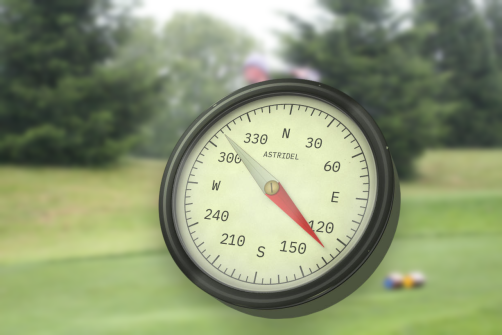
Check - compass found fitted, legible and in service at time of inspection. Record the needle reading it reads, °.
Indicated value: 130 °
